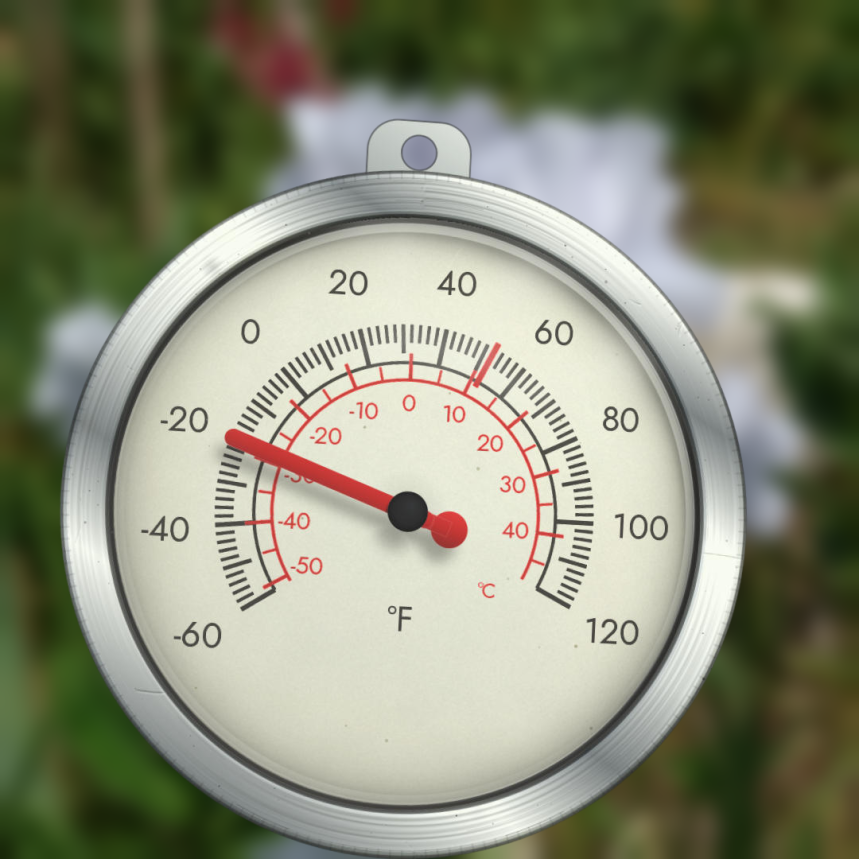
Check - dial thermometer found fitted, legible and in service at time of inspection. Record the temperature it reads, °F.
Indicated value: -20 °F
